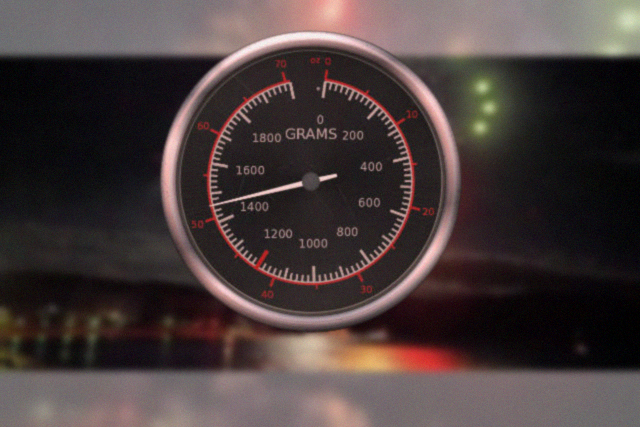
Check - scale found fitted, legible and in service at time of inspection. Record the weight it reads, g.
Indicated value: 1460 g
